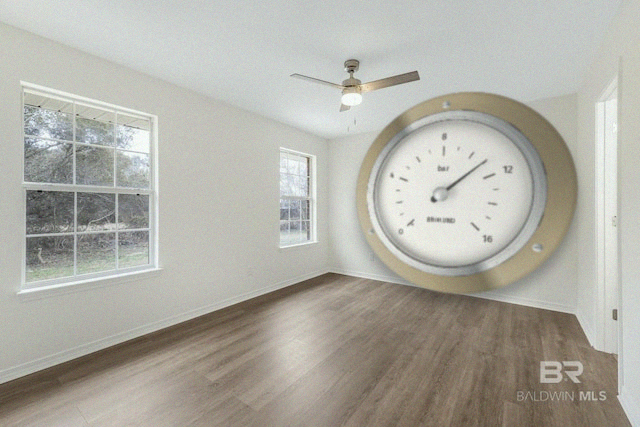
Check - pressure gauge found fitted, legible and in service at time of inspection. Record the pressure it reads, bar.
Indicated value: 11 bar
